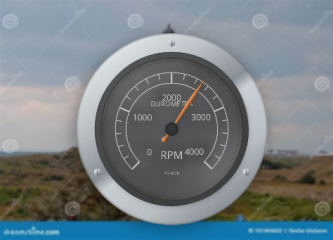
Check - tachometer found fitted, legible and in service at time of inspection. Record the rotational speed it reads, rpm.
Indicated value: 2500 rpm
